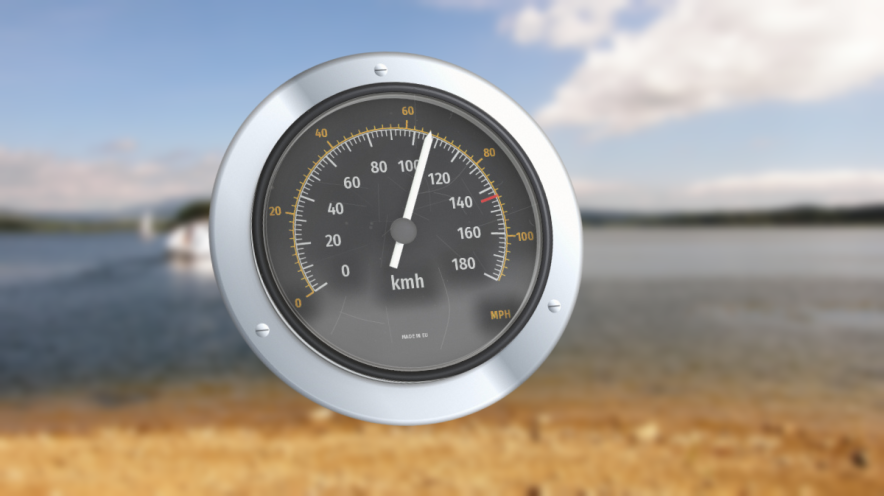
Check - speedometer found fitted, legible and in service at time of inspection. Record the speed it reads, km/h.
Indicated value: 106 km/h
